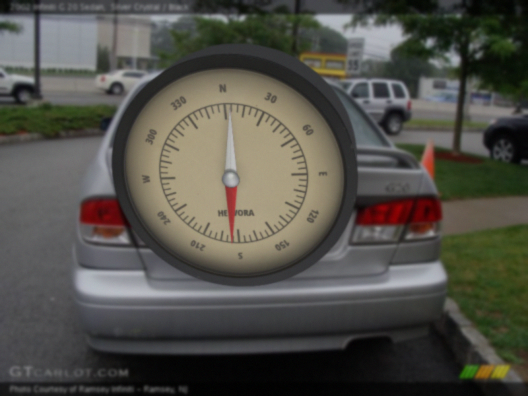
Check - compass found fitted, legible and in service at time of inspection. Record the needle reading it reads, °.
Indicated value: 185 °
